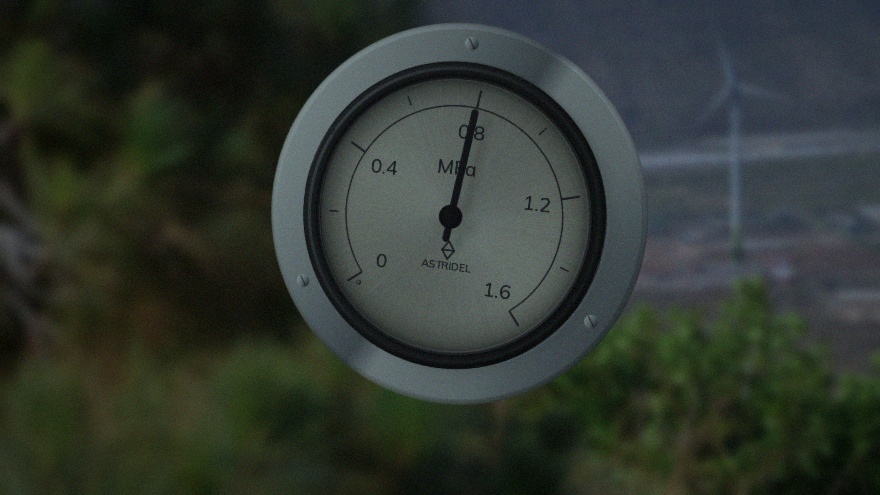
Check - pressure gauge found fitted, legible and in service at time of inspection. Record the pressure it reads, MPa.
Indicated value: 0.8 MPa
